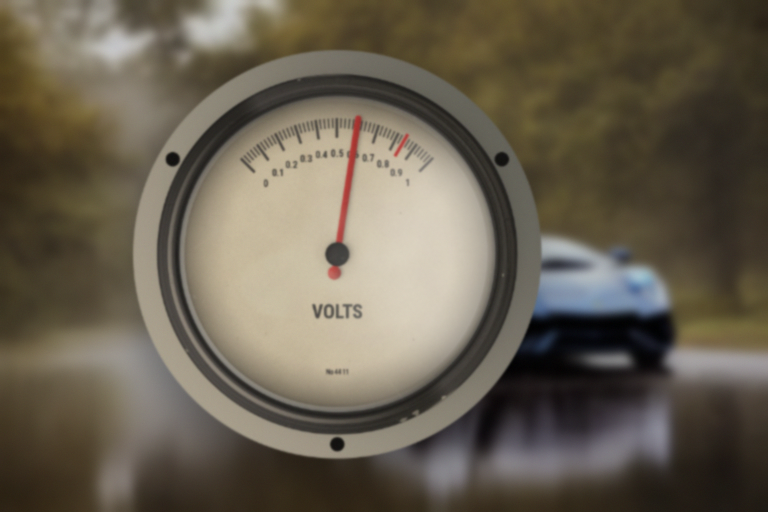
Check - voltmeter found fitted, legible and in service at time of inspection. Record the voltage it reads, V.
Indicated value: 0.6 V
